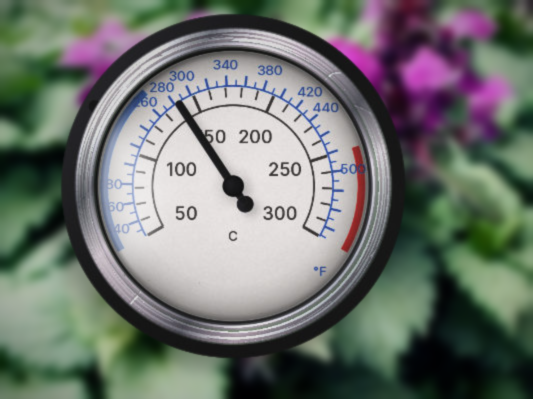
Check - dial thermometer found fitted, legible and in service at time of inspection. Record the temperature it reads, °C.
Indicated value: 140 °C
